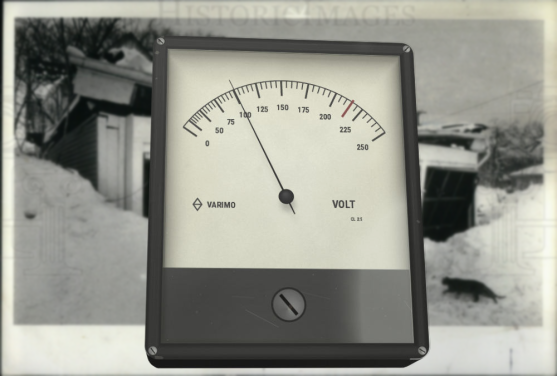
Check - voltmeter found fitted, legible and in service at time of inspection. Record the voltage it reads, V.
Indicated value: 100 V
